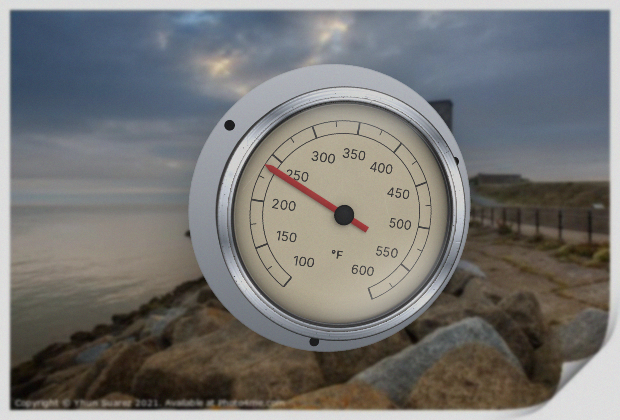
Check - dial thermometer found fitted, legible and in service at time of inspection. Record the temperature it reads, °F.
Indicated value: 237.5 °F
